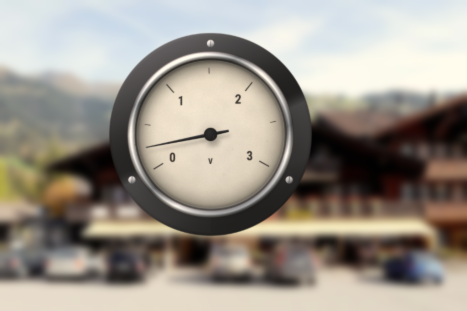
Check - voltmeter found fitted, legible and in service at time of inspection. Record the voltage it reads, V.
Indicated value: 0.25 V
